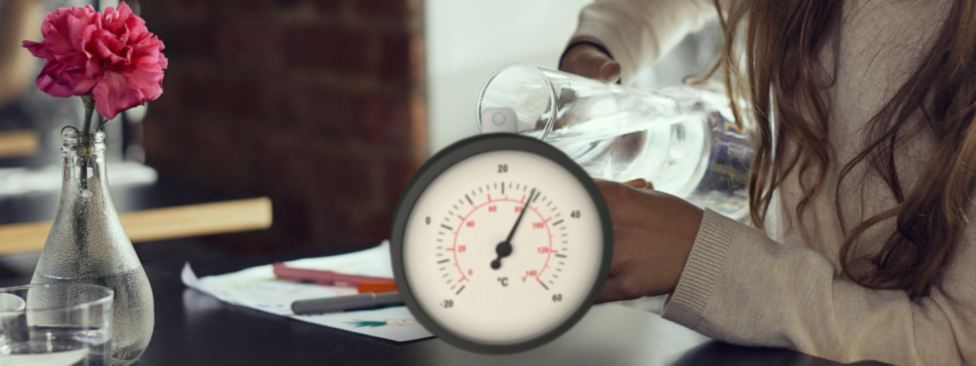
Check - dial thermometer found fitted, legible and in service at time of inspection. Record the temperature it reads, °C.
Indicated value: 28 °C
